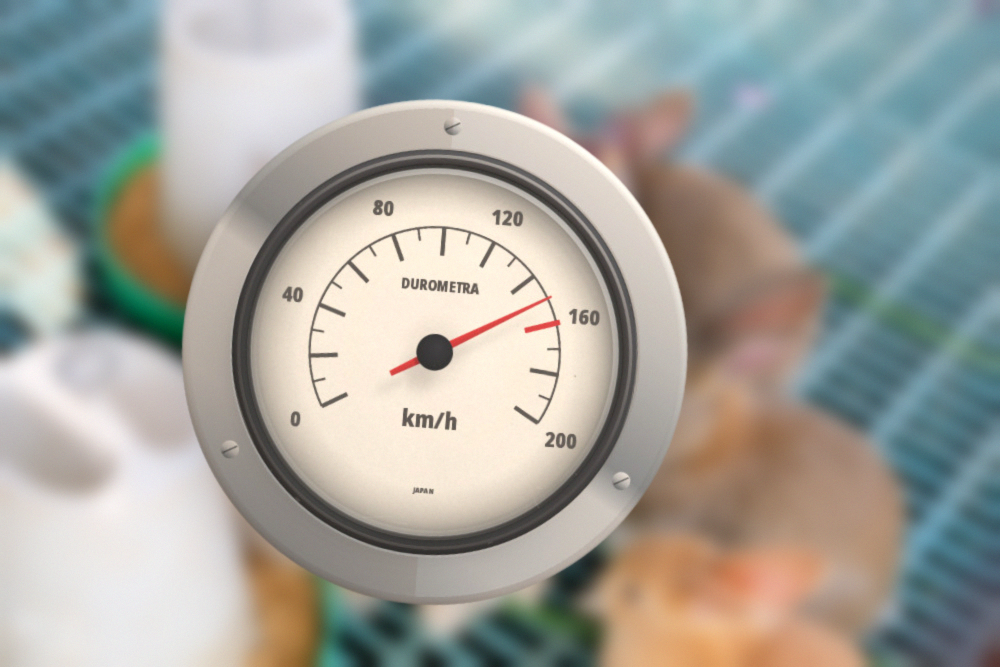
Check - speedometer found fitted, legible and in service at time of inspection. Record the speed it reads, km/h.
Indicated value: 150 km/h
